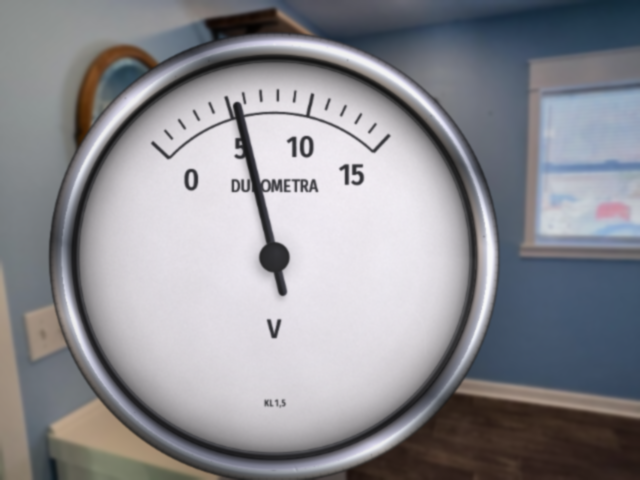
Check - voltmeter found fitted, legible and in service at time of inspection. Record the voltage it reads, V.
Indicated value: 5.5 V
